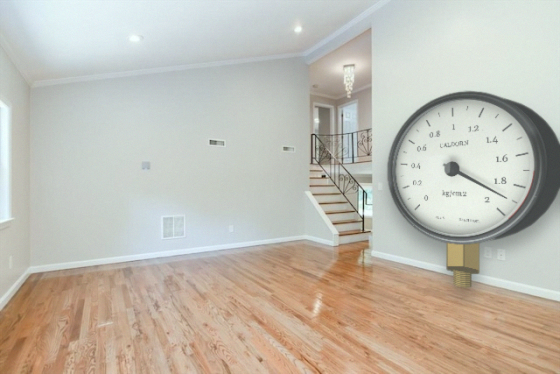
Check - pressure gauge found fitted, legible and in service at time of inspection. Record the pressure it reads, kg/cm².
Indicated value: 1.9 kg/cm²
